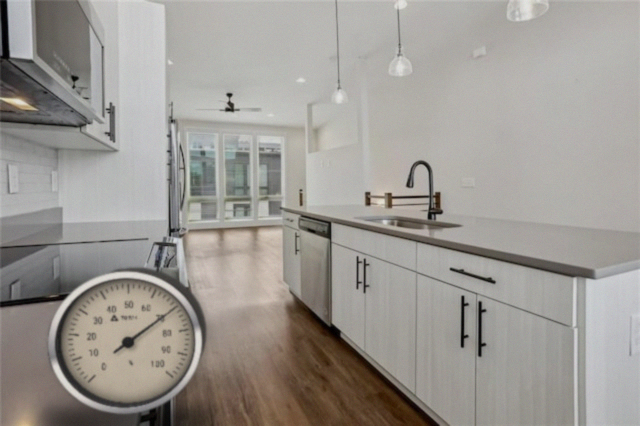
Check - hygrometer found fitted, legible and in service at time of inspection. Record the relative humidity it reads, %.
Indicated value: 70 %
